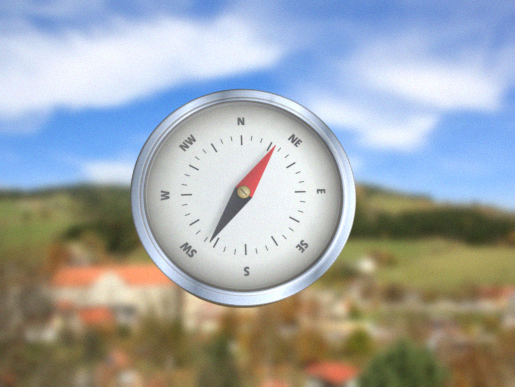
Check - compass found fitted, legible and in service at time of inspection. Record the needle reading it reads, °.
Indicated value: 35 °
